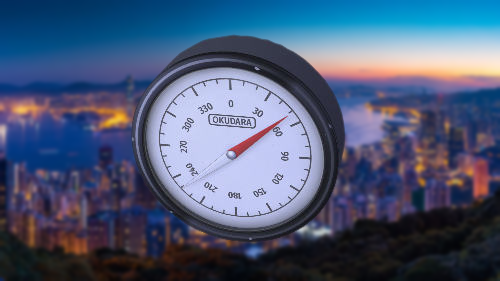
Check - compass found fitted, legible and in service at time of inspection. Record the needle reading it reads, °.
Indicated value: 50 °
